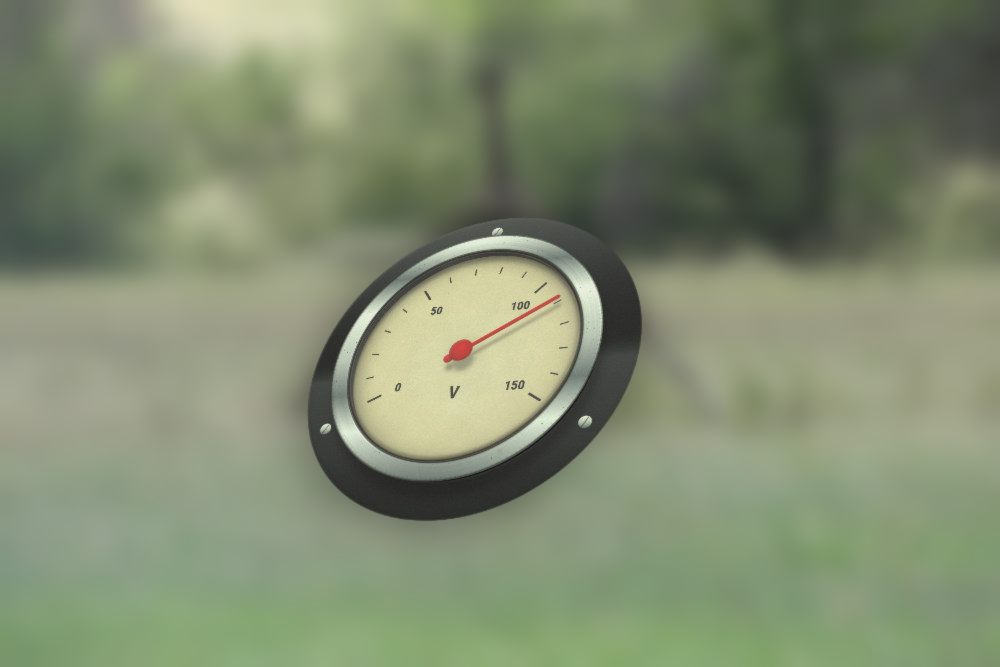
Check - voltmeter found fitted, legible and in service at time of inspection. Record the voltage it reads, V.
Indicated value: 110 V
